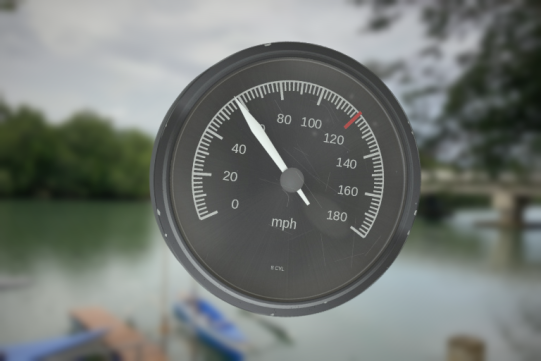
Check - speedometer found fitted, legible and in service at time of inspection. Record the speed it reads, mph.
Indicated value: 58 mph
